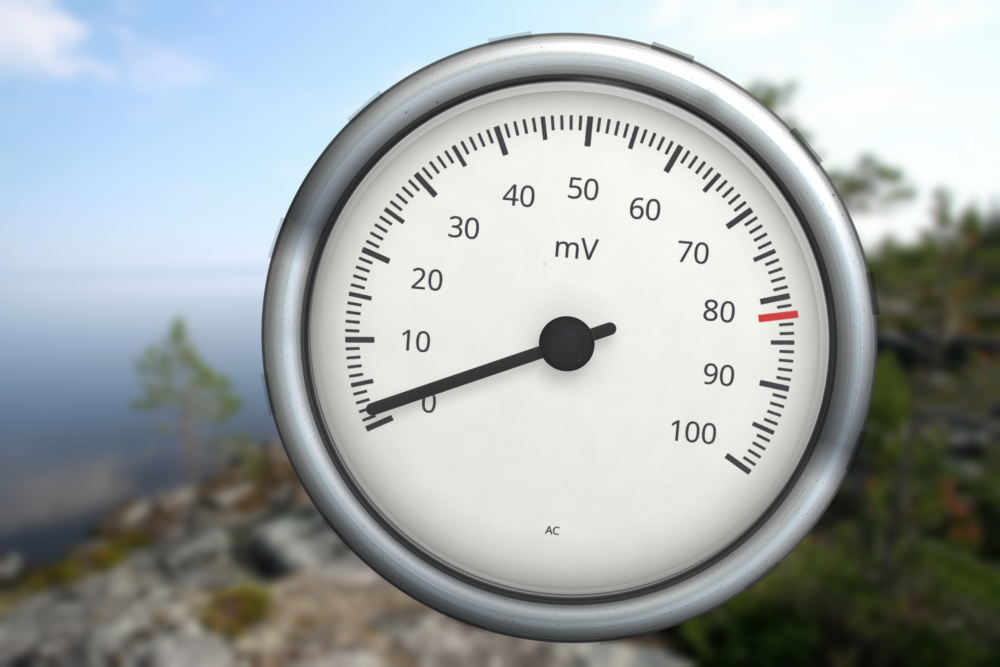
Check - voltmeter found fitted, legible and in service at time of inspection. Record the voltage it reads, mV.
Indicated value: 2 mV
